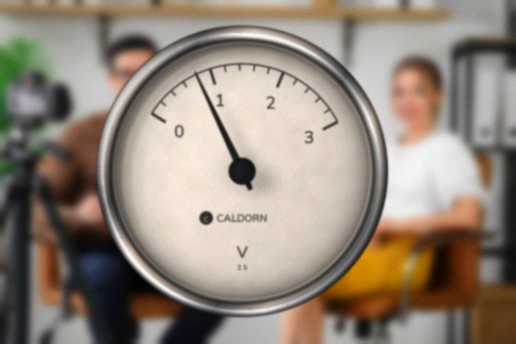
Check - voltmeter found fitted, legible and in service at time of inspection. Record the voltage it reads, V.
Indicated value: 0.8 V
